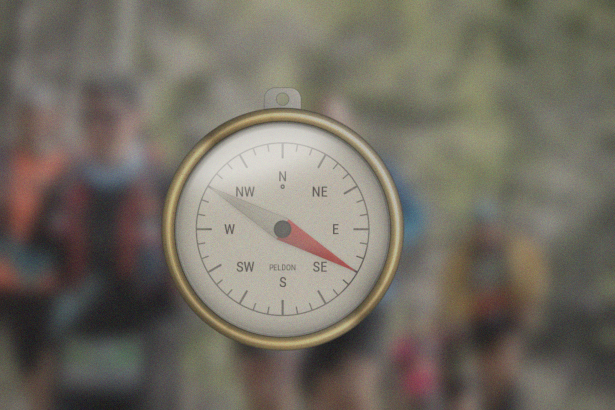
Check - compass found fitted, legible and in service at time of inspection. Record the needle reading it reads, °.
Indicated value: 120 °
